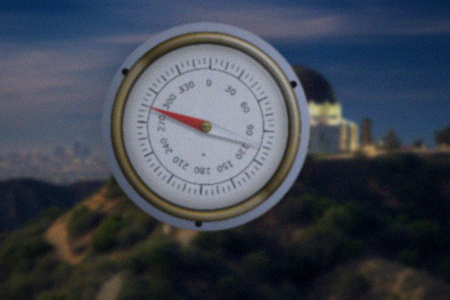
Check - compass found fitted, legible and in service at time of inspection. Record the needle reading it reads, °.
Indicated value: 285 °
